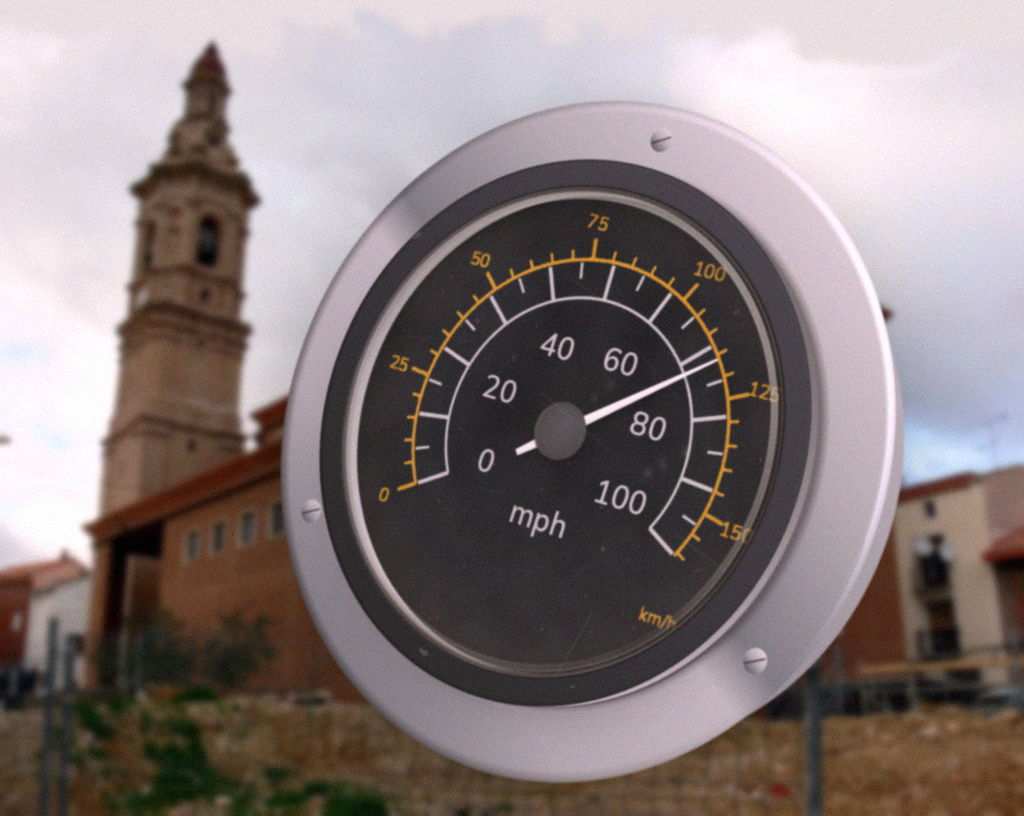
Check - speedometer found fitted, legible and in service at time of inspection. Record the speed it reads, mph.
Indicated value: 72.5 mph
